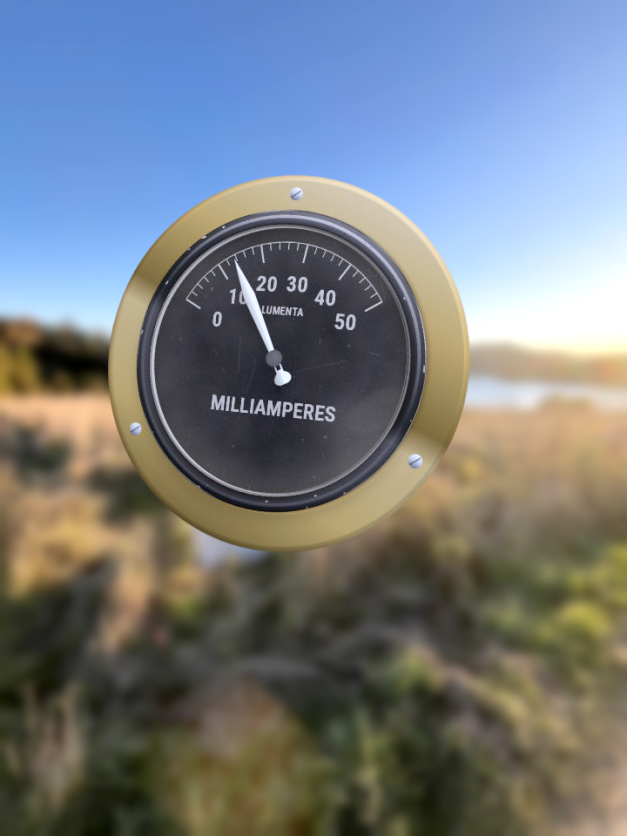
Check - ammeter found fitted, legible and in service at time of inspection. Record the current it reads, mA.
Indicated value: 14 mA
